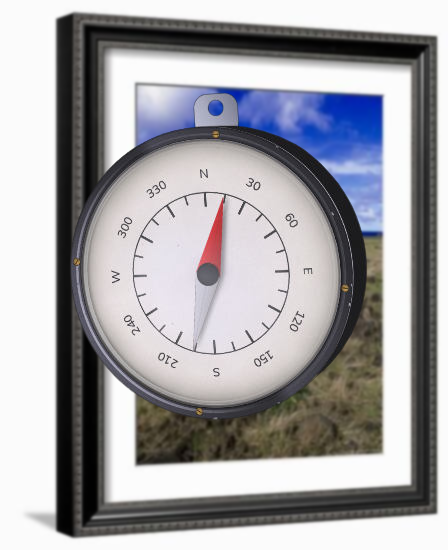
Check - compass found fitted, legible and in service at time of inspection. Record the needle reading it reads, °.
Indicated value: 15 °
